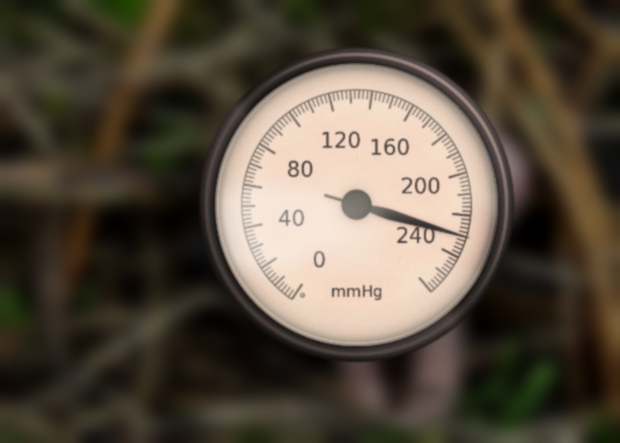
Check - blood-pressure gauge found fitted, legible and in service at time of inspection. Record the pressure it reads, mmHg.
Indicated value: 230 mmHg
